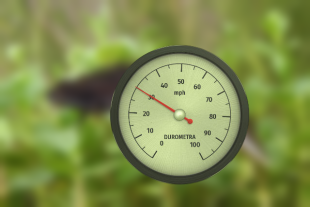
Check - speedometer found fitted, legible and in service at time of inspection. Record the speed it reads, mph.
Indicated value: 30 mph
